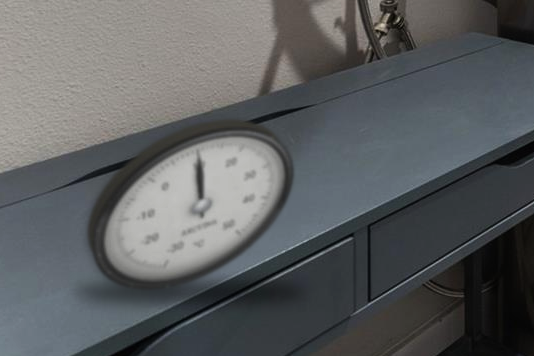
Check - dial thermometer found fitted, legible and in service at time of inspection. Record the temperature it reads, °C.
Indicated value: 10 °C
